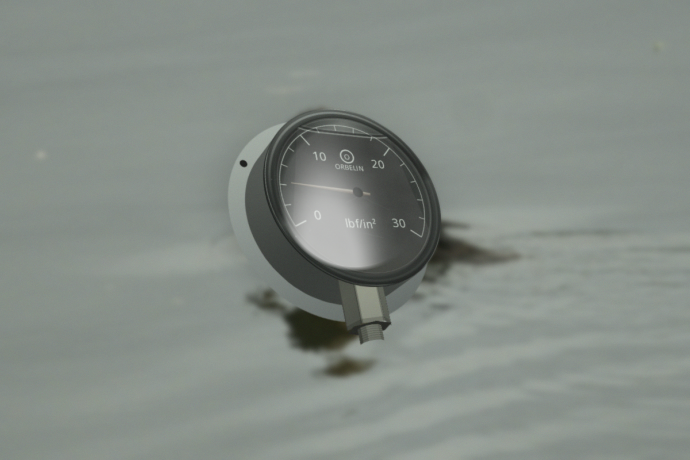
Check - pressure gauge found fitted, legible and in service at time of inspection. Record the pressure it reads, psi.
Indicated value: 4 psi
